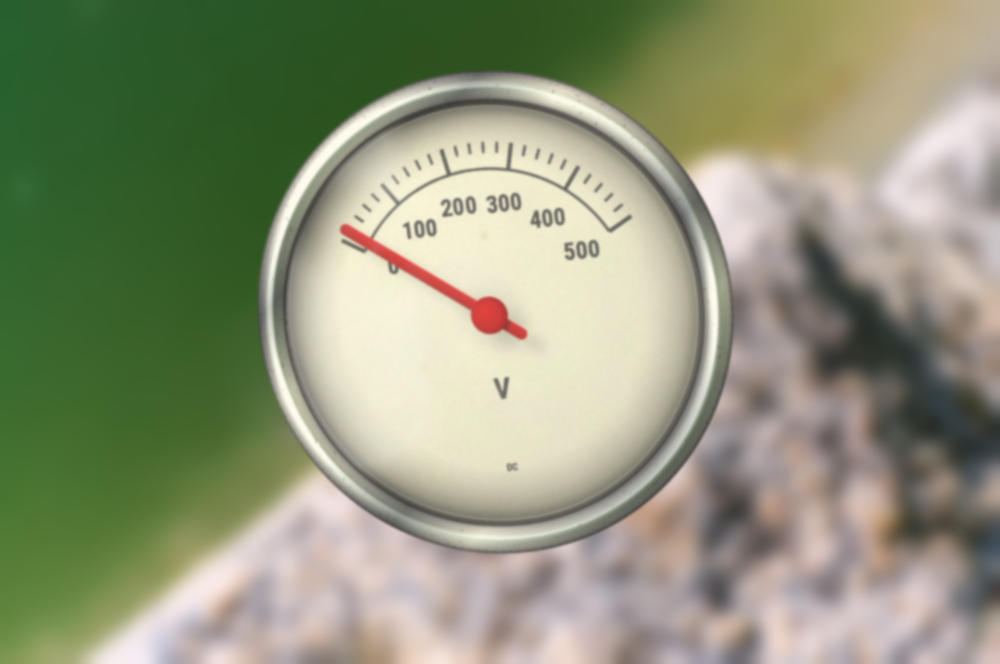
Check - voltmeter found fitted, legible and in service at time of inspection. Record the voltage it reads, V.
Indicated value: 20 V
